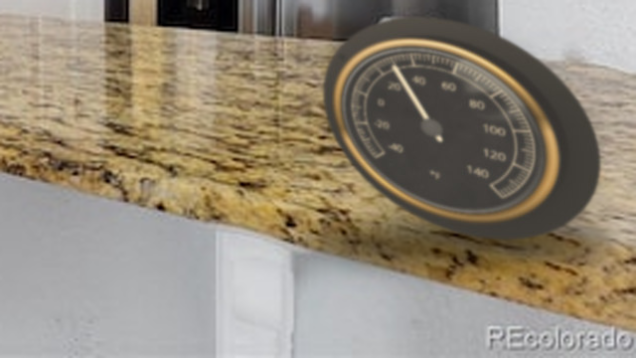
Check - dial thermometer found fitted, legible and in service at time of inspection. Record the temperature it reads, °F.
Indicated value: 30 °F
